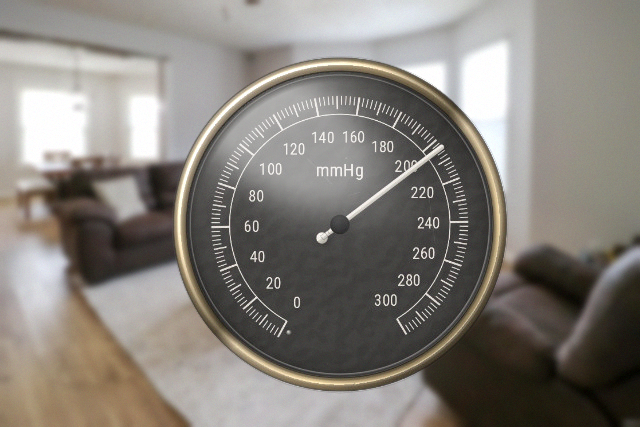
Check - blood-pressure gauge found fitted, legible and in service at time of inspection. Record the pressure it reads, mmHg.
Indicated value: 204 mmHg
